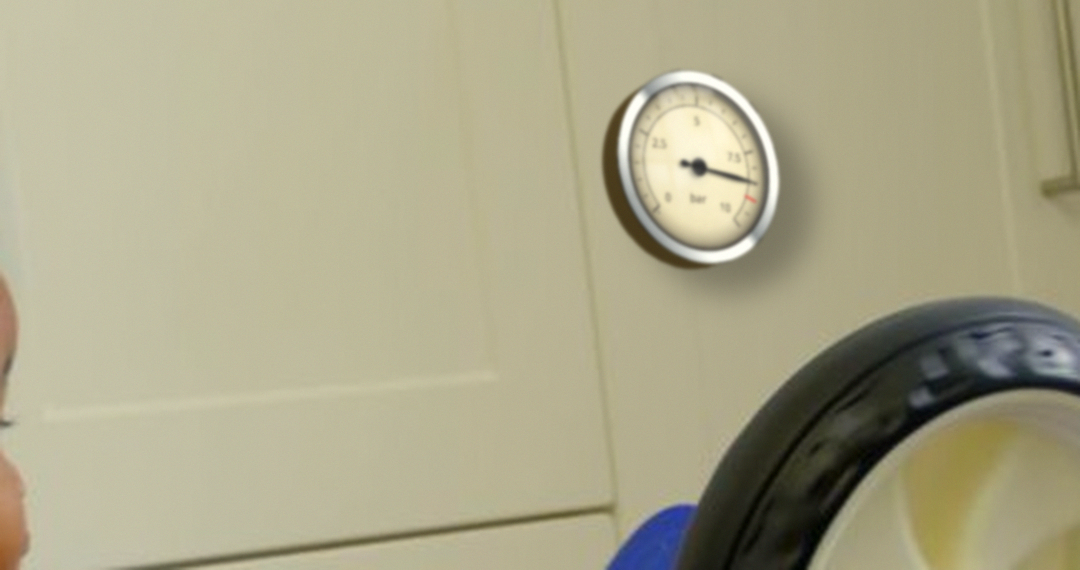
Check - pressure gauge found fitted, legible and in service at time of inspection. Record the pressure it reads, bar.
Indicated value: 8.5 bar
